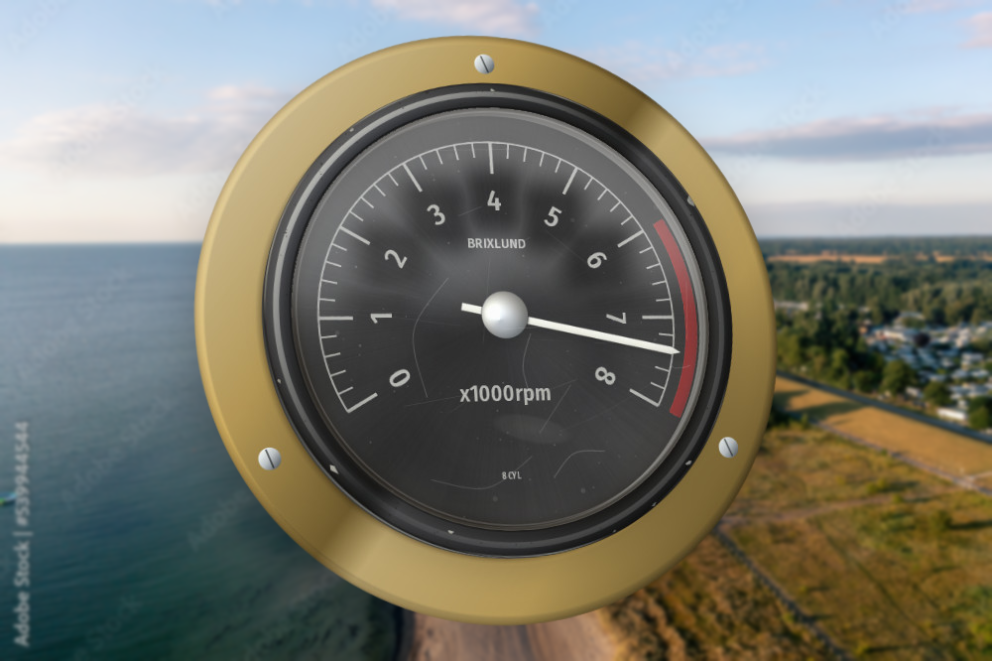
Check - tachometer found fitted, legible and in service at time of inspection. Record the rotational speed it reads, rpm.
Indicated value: 7400 rpm
